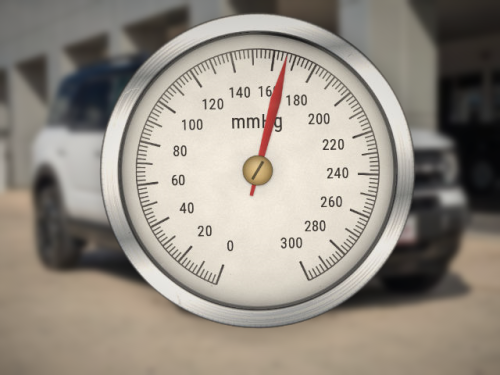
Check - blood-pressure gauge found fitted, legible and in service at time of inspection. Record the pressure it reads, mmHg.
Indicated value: 166 mmHg
